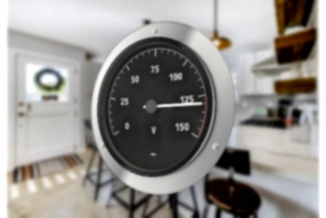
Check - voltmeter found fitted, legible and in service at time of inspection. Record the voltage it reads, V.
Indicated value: 130 V
